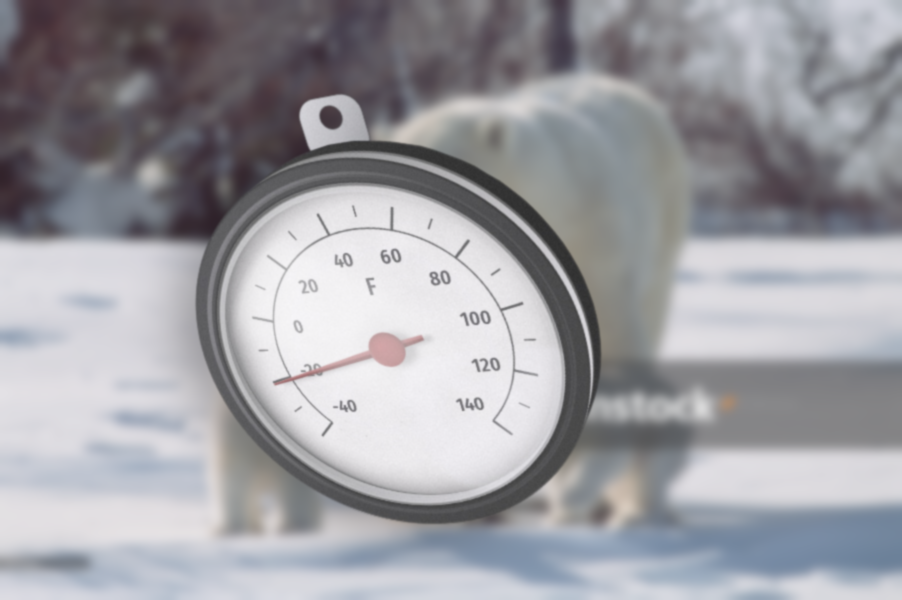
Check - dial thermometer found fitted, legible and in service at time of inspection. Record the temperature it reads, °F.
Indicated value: -20 °F
